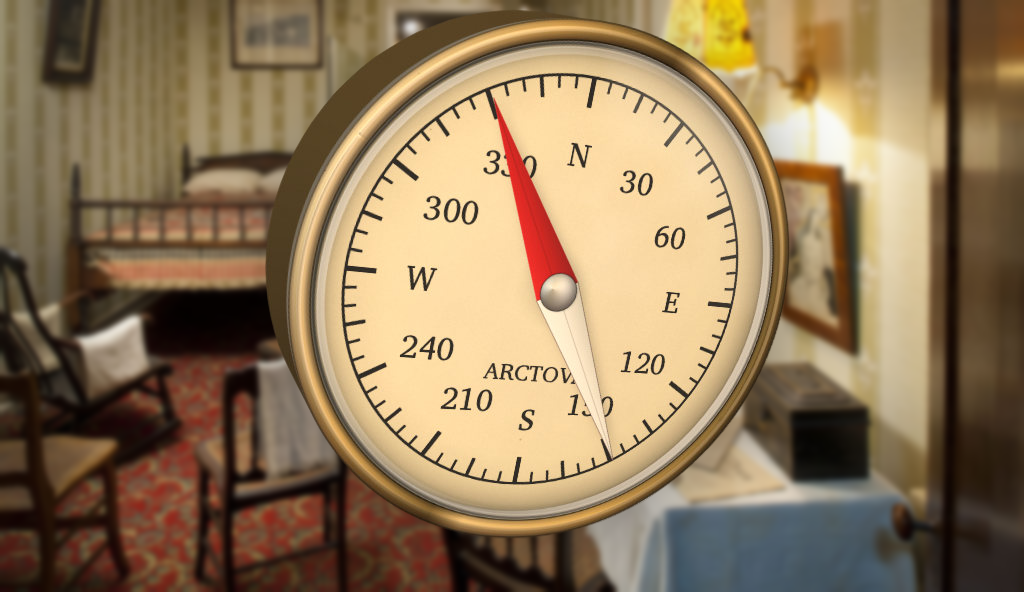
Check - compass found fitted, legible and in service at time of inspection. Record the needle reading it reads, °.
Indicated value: 330 °
